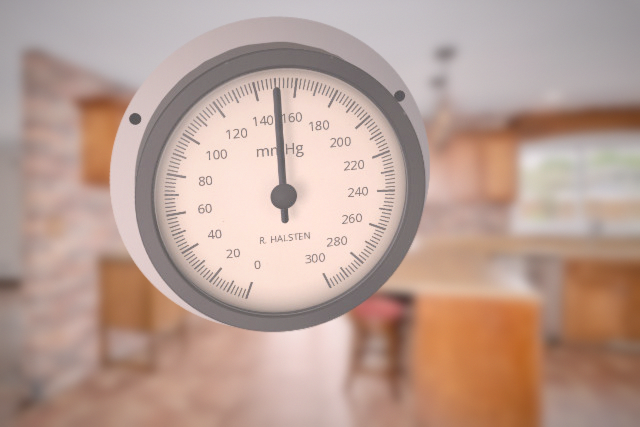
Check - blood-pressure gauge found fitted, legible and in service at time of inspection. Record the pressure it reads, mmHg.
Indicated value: 150 mmHg
